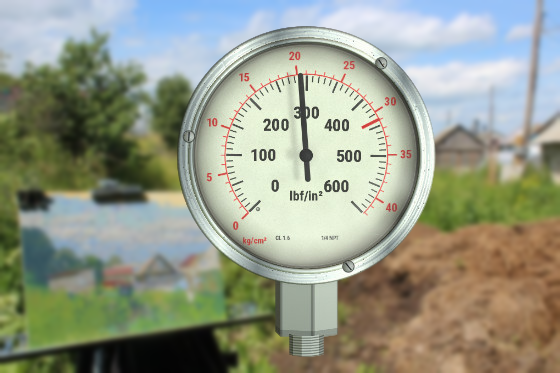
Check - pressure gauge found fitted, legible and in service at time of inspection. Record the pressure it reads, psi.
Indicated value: 290 psi
